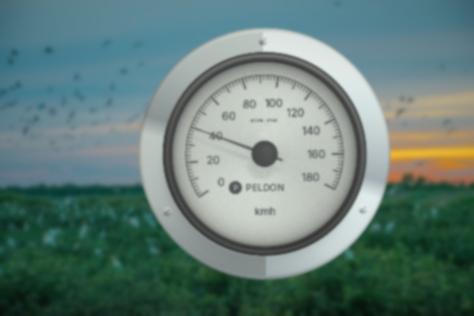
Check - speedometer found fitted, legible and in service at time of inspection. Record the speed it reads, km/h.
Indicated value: 40 km/h
